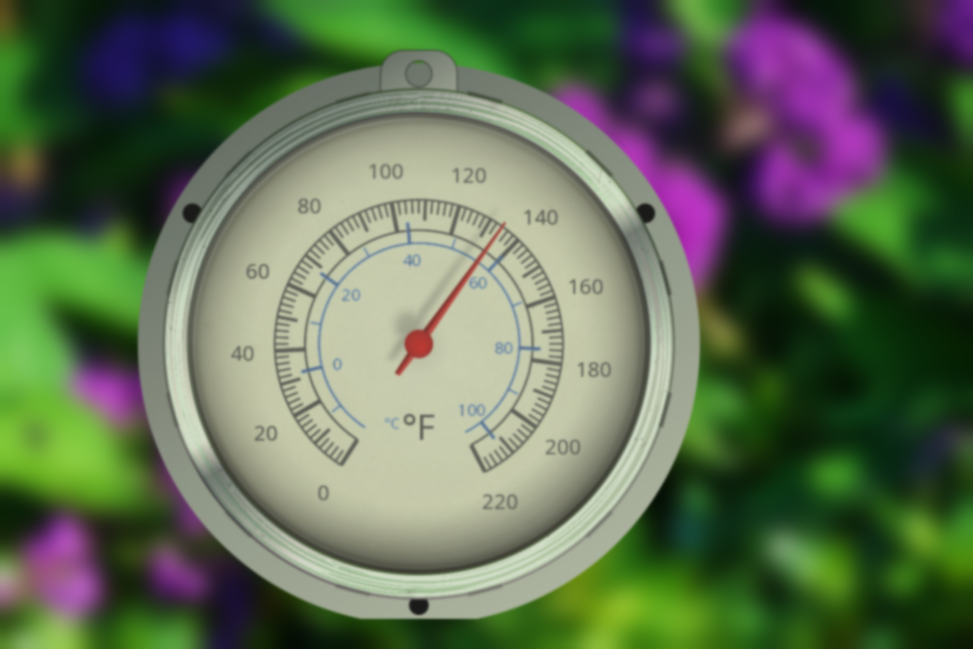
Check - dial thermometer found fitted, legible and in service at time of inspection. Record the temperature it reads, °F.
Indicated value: 134 °F
